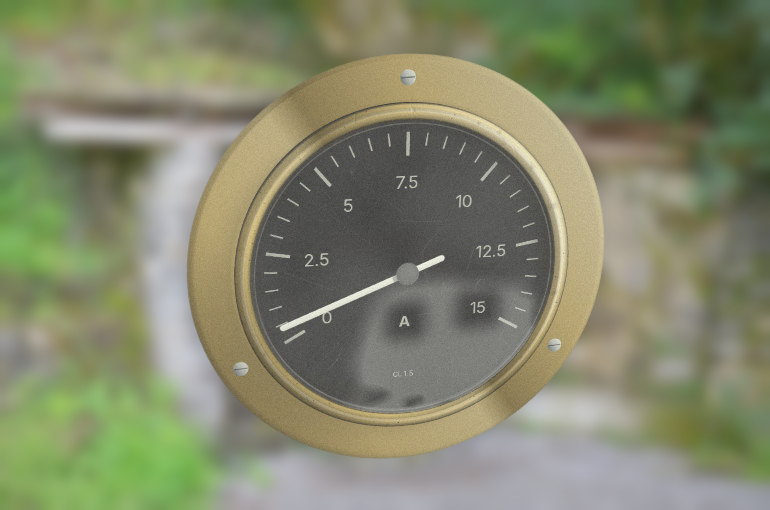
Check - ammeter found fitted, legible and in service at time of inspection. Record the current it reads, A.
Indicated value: 0.5 A
